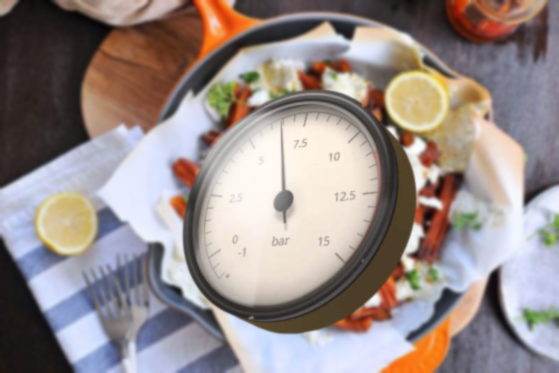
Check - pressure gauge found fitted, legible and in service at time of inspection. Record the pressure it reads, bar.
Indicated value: 6.5 bar
